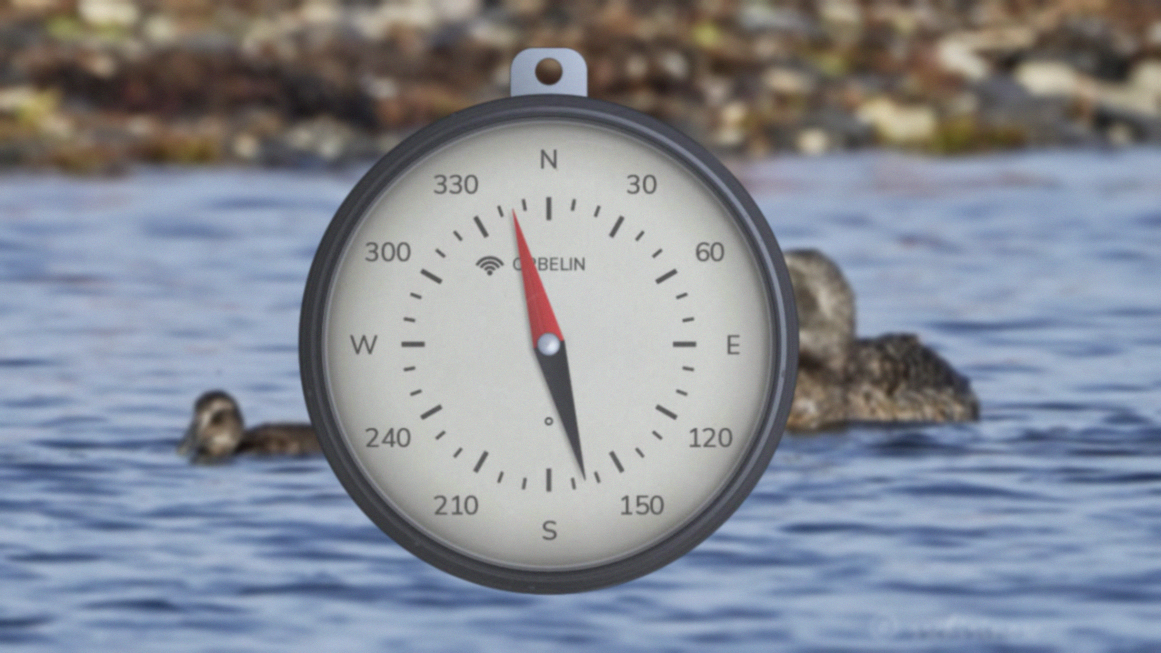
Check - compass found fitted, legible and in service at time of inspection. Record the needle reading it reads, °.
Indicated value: 345 °
